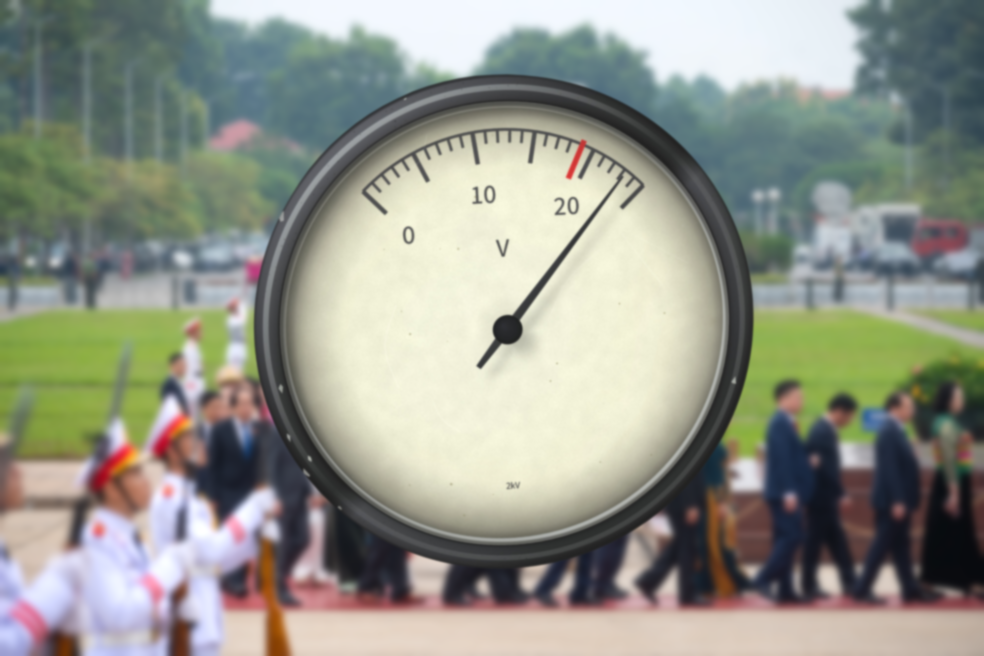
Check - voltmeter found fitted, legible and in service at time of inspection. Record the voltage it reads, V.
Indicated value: 23 V
